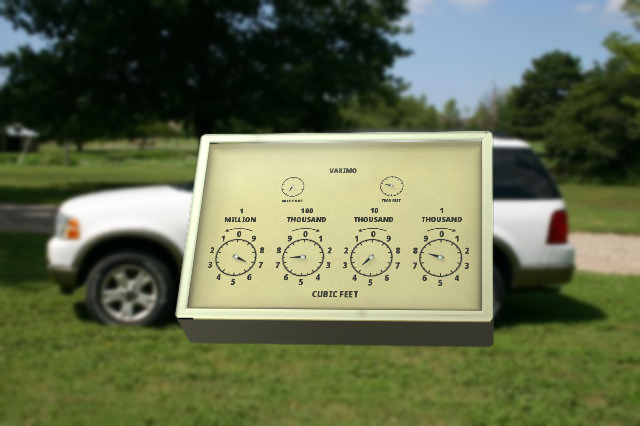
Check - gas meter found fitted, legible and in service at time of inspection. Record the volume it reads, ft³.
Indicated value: 673800 ft³
